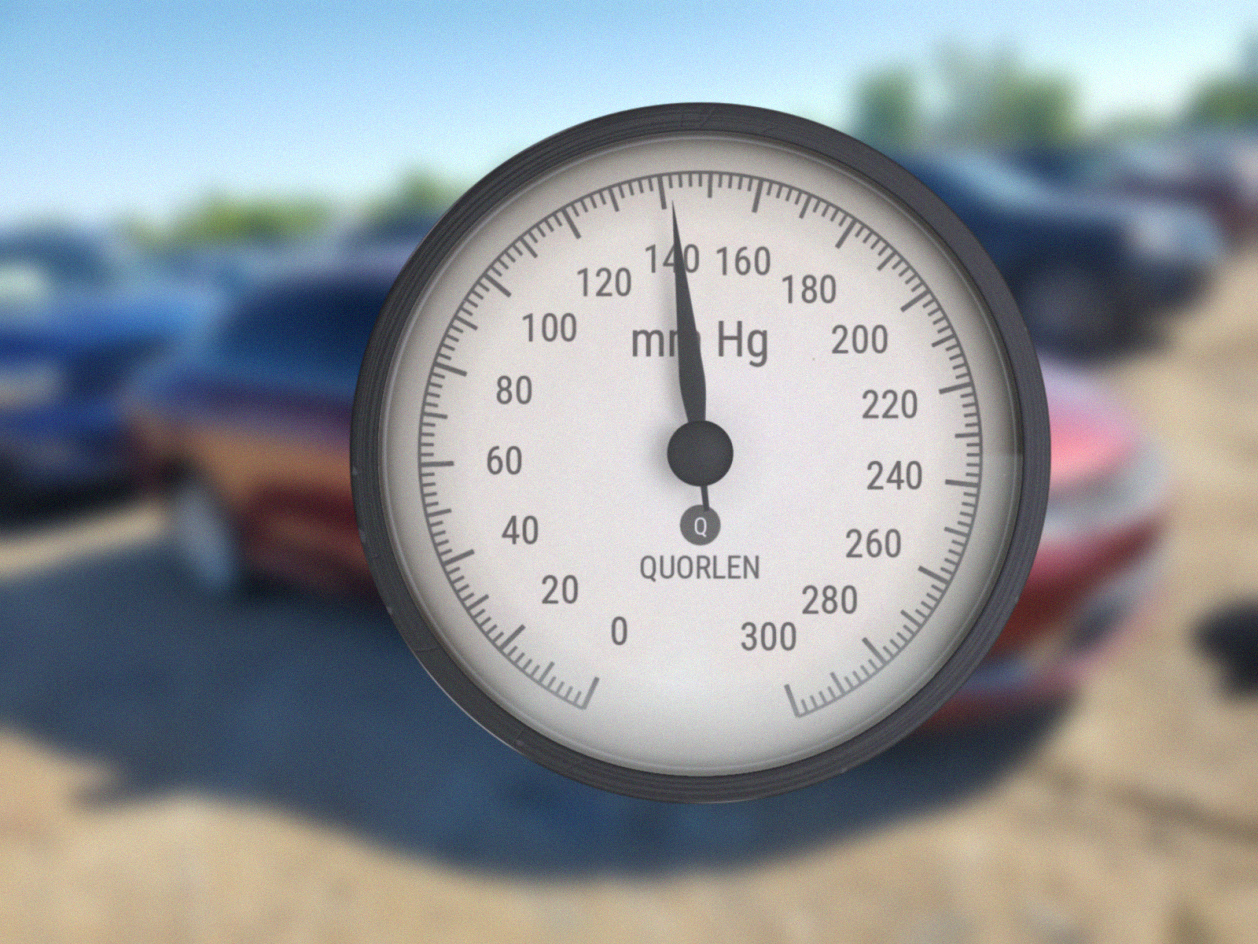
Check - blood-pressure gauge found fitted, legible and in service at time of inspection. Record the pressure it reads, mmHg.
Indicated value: 142 mmHg
